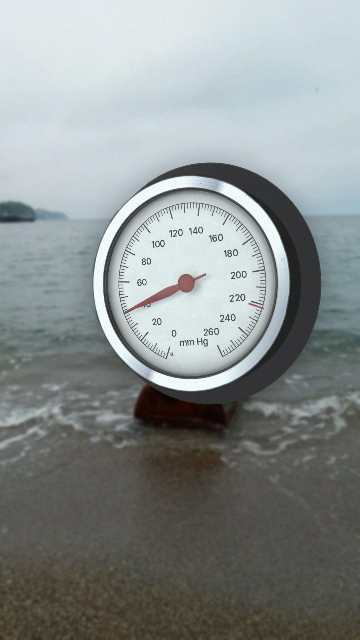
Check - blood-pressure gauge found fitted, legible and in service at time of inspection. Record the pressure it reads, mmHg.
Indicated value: 40 mmHg
